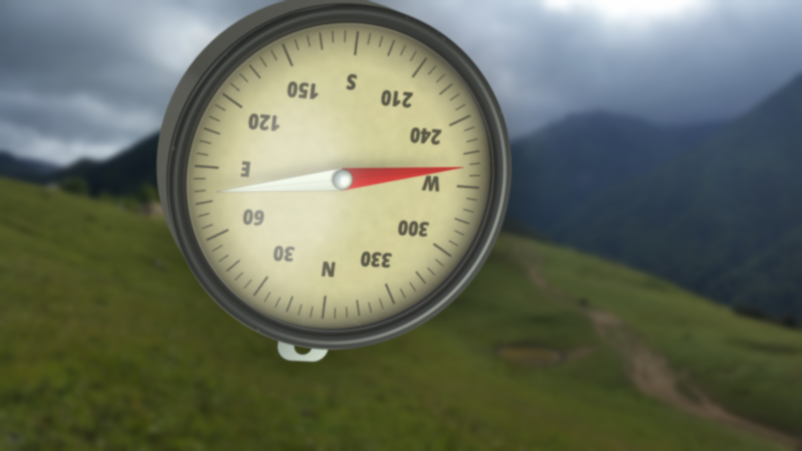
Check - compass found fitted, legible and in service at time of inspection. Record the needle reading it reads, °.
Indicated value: 260 °
